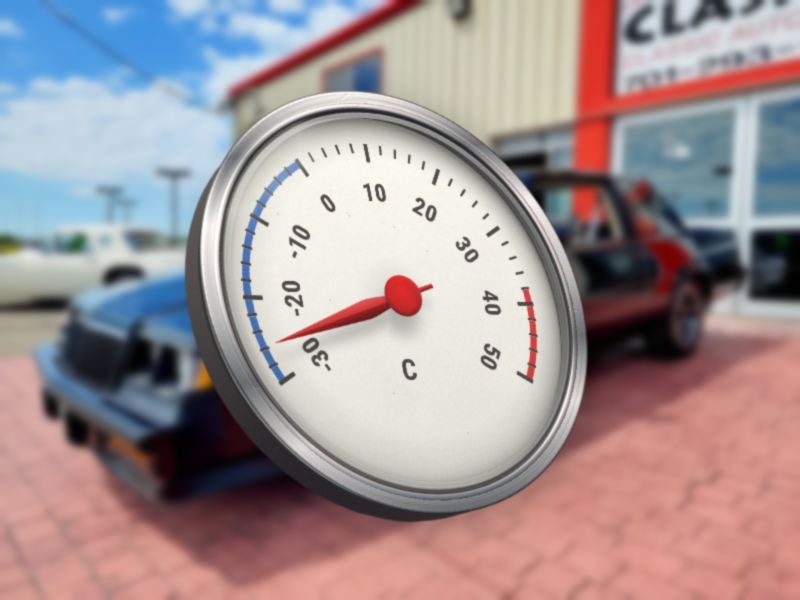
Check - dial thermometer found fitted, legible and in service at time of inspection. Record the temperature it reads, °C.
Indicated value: -26 °C
